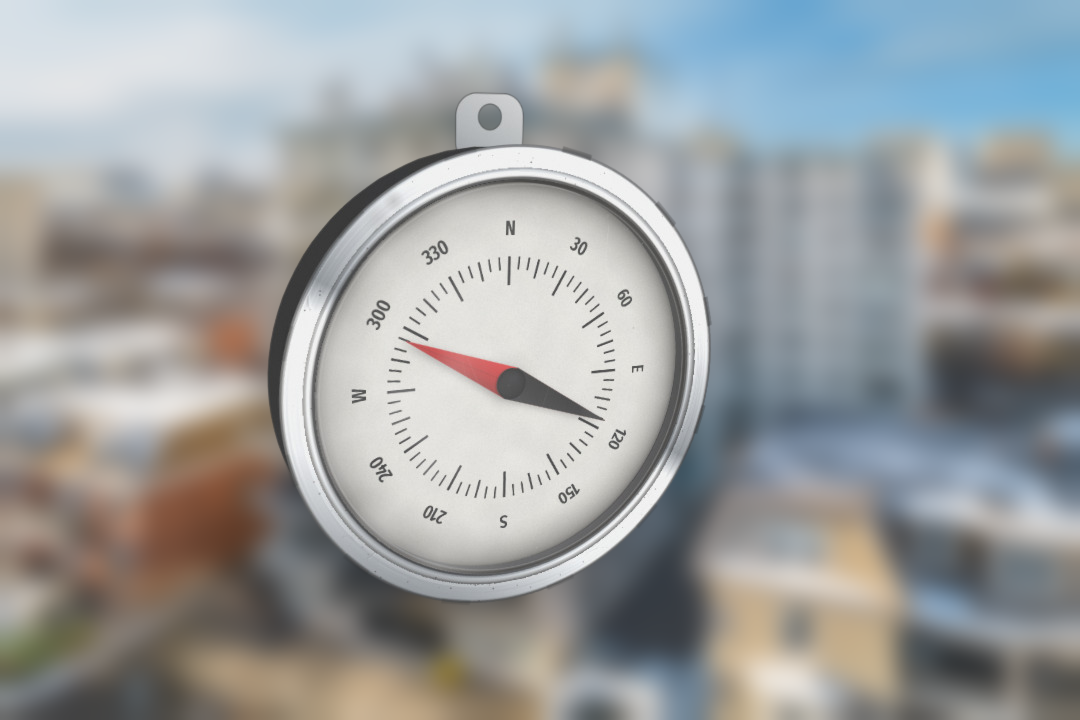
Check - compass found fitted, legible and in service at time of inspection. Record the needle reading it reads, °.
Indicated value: 295 °
